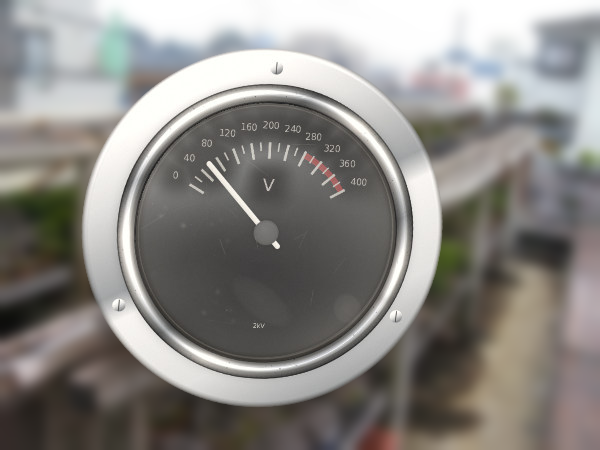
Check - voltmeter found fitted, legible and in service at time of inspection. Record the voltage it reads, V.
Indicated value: 60 V
